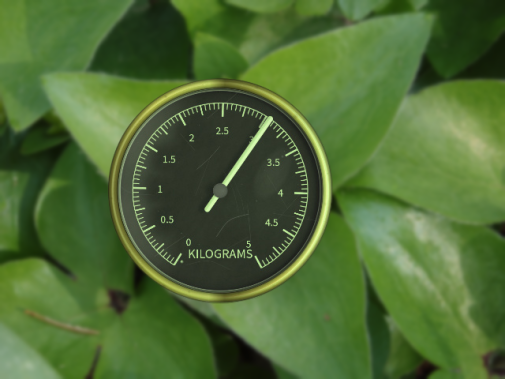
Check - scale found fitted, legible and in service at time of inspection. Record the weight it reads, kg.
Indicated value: 3.05 kg
